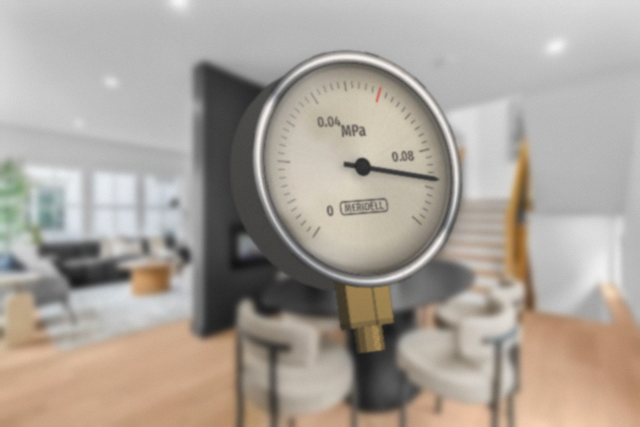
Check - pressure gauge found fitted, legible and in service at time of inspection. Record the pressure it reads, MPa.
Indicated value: 0.088 MPa
